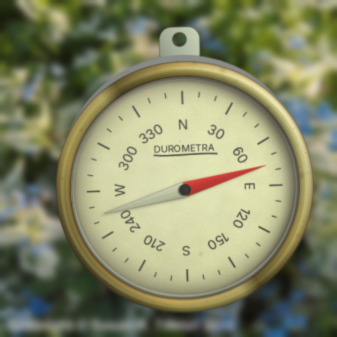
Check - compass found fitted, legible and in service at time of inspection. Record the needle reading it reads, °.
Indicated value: 75 °
